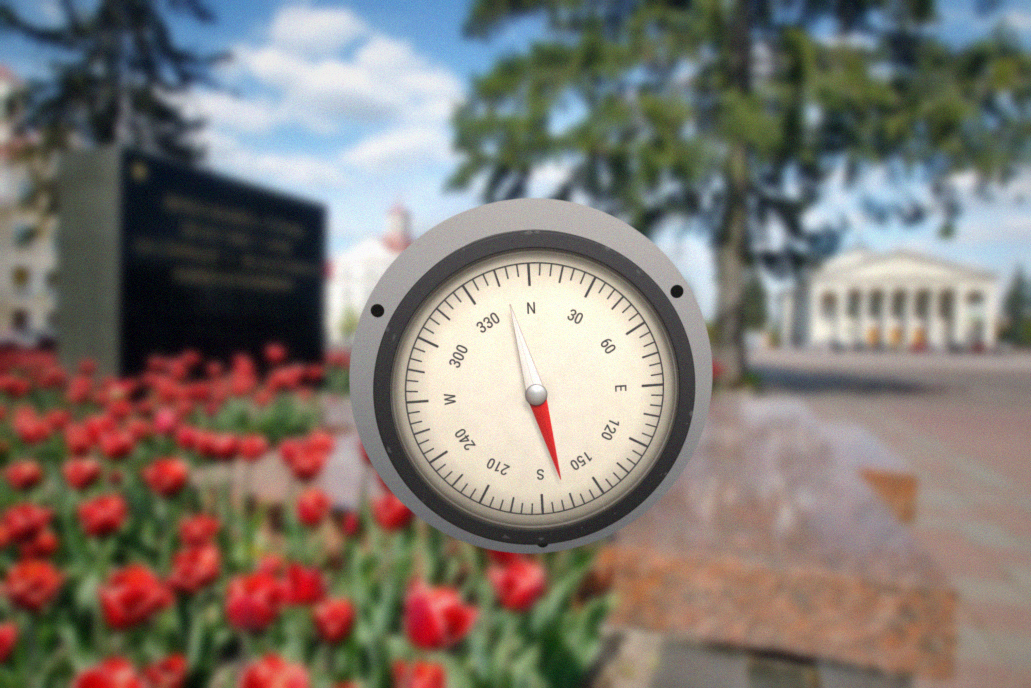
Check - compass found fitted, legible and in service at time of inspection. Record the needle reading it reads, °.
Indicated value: 167.5 °
